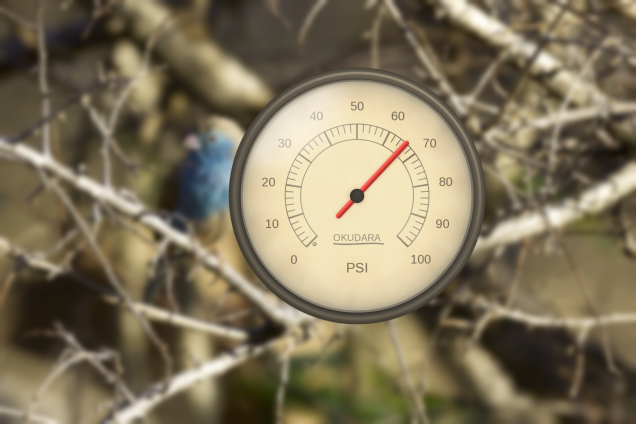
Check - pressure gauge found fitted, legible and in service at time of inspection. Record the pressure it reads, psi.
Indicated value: 66 psi
